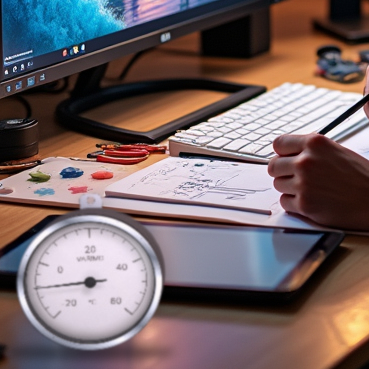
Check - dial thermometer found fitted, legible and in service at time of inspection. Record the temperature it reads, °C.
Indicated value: -8 °C
